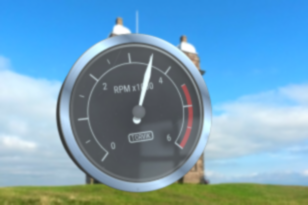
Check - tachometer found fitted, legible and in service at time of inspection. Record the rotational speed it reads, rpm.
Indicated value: 3500 rpm
